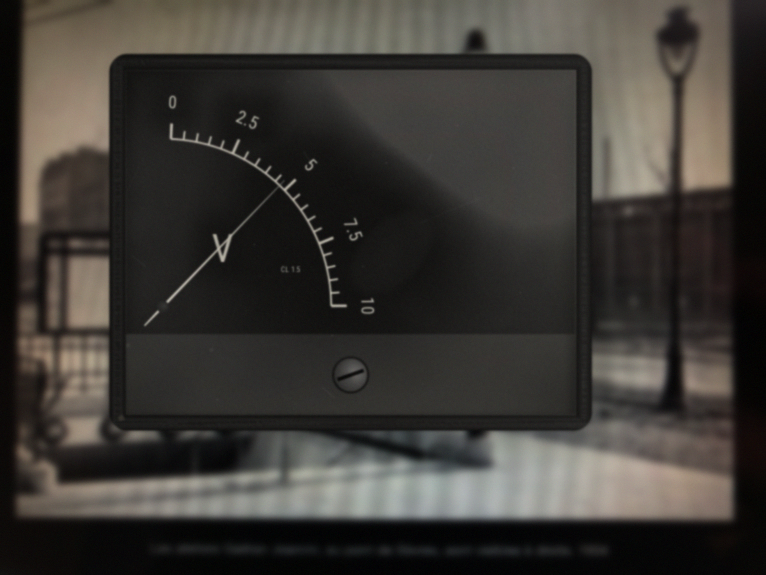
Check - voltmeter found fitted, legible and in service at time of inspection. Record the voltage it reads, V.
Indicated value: 4.75 V
